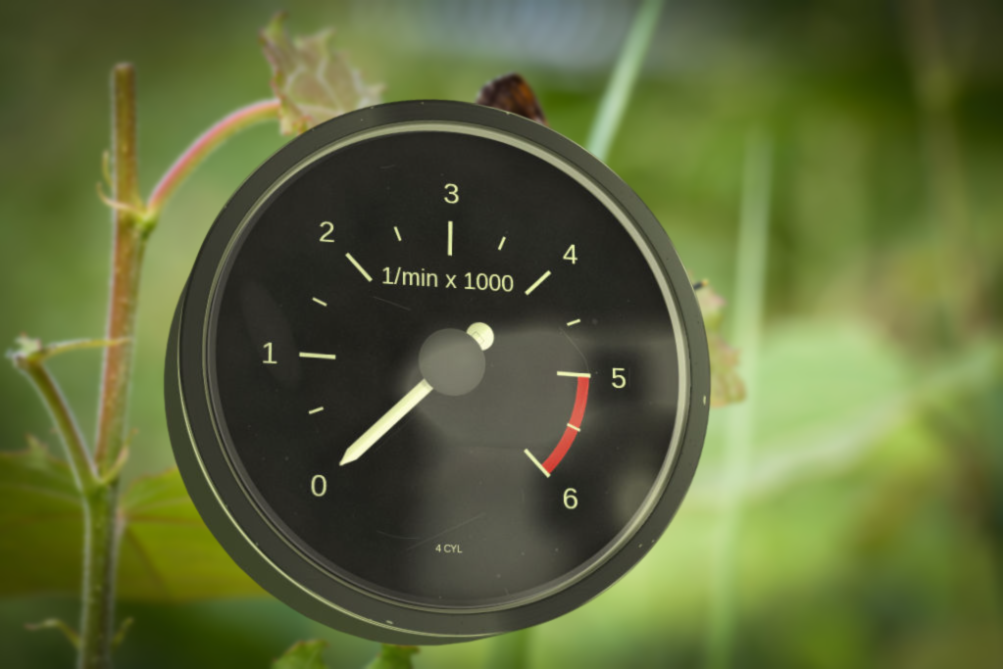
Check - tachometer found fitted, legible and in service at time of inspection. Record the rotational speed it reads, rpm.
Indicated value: 0 rpm
